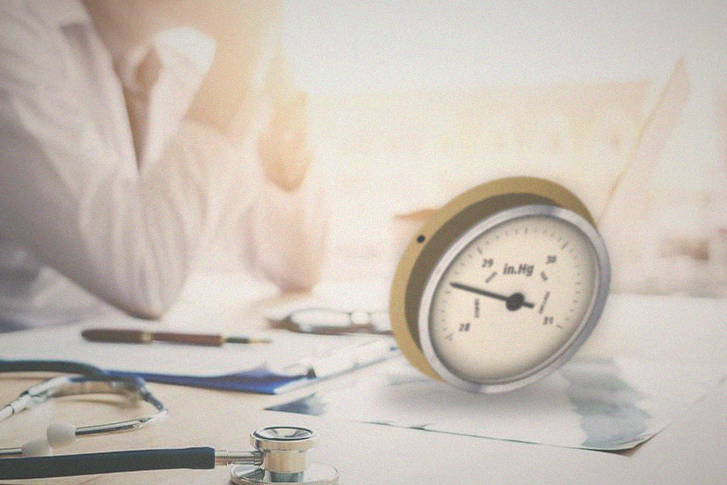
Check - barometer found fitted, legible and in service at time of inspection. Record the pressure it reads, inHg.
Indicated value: 28.6 inHg
